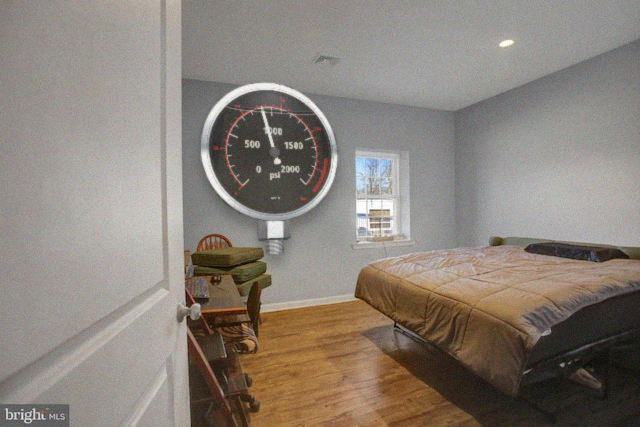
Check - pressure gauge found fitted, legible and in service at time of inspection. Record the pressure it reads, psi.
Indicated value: 900 psi
